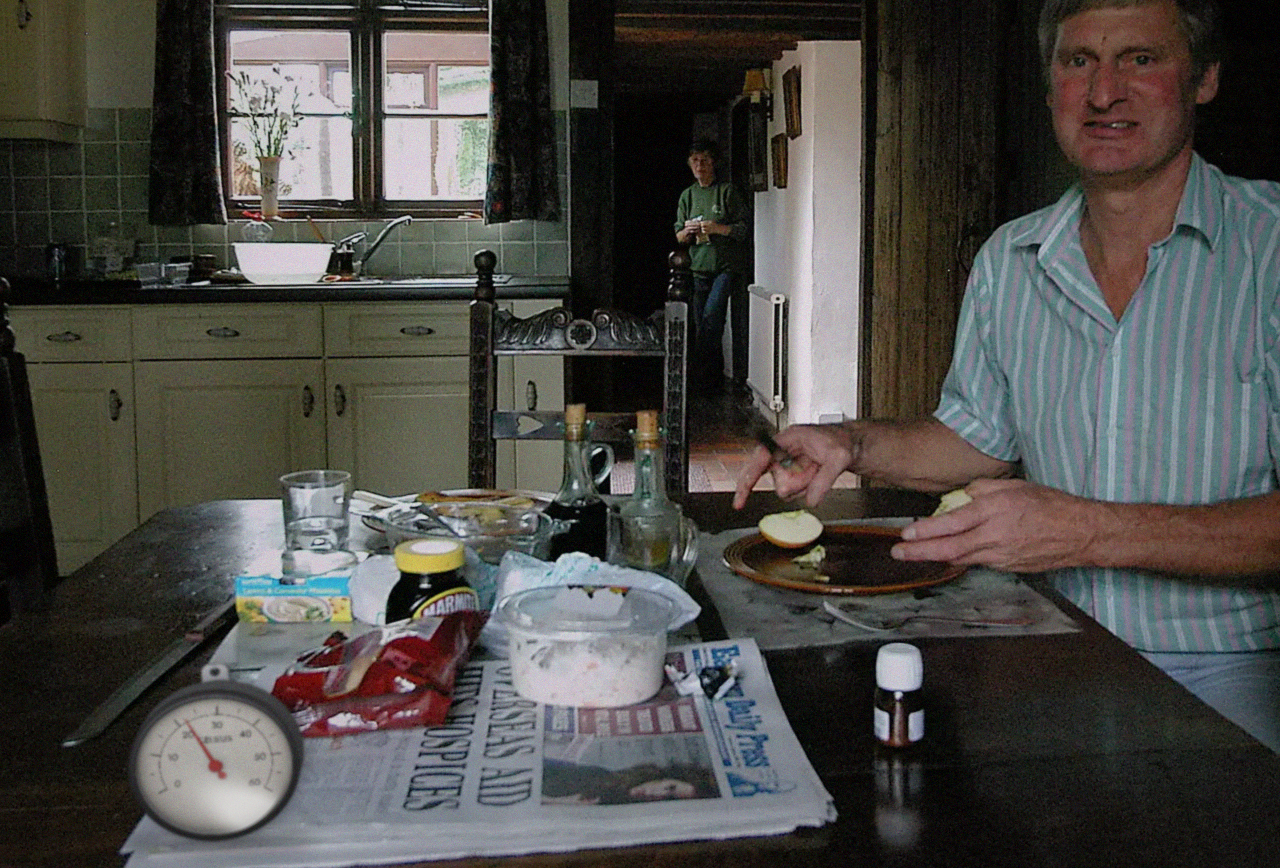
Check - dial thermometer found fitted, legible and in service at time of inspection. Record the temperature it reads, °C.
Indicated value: 22.5 °C
